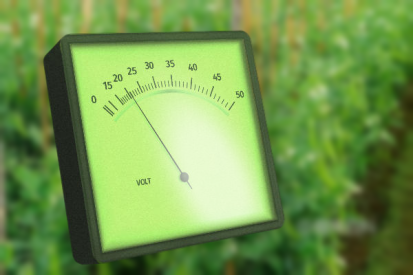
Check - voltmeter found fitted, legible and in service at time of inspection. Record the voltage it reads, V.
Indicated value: 20 V
